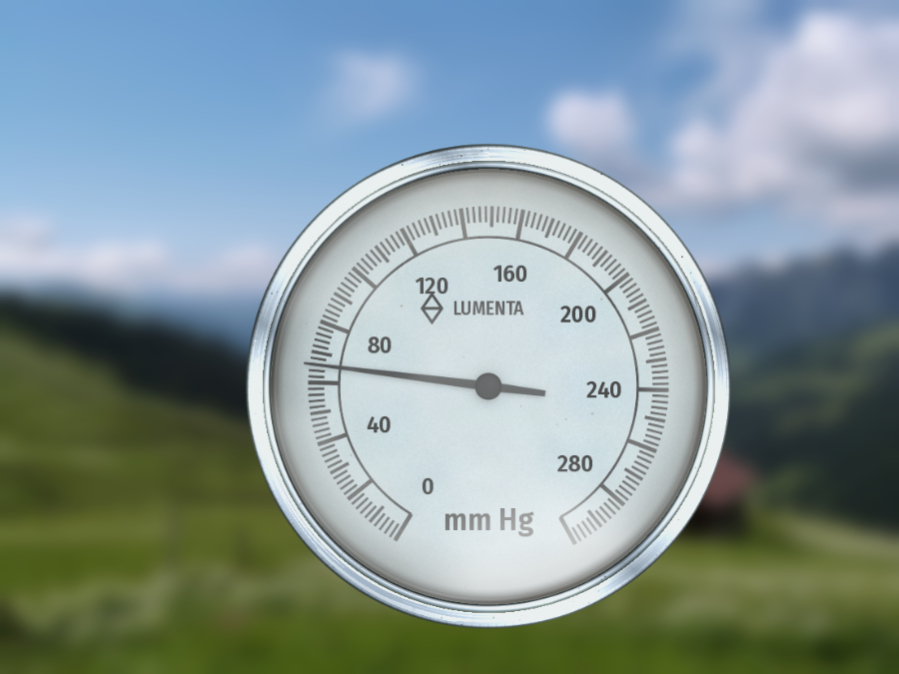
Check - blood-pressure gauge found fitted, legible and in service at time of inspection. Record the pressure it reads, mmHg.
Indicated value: 66 mmHg
